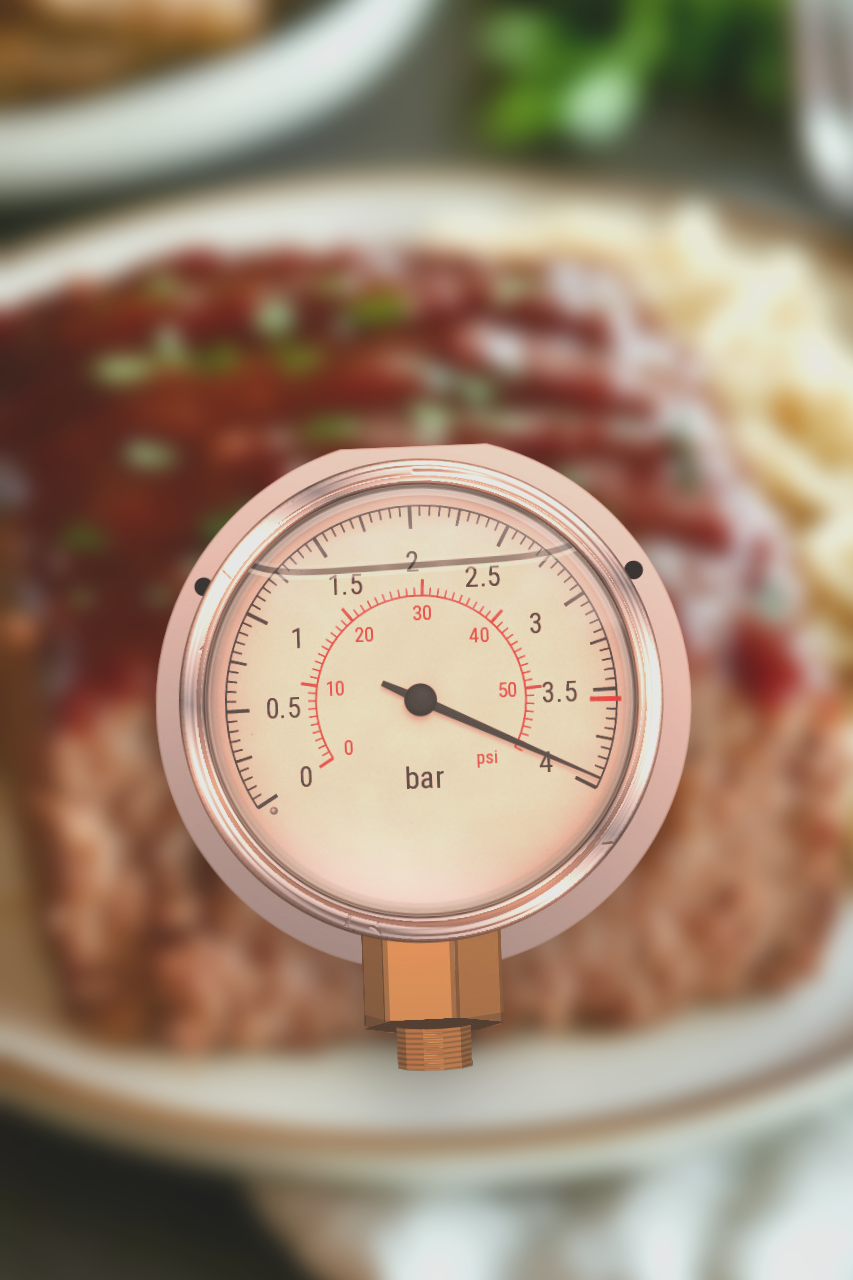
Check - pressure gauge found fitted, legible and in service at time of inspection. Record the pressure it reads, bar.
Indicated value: 3.95 bar
